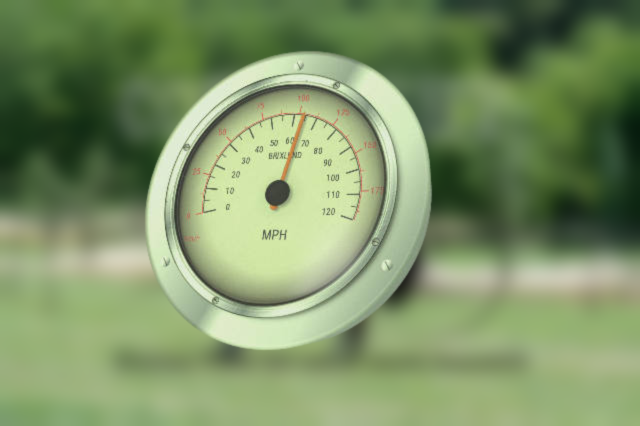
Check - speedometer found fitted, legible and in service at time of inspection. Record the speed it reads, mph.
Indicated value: 65 mph
